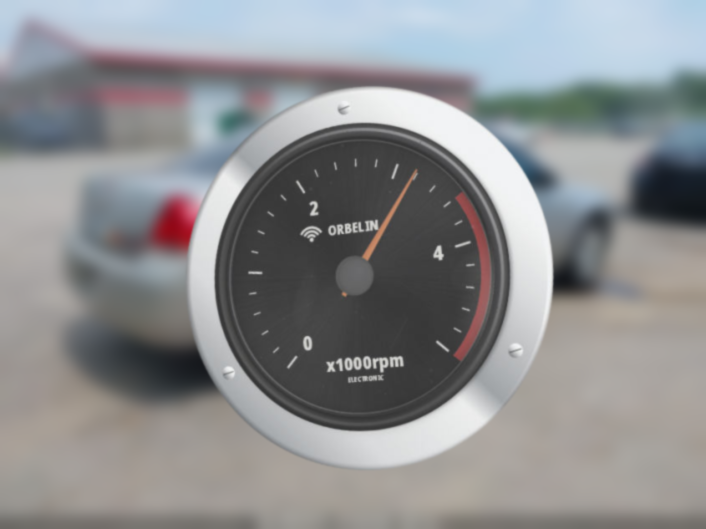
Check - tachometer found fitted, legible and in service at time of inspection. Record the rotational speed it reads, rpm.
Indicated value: 3200 rpm
